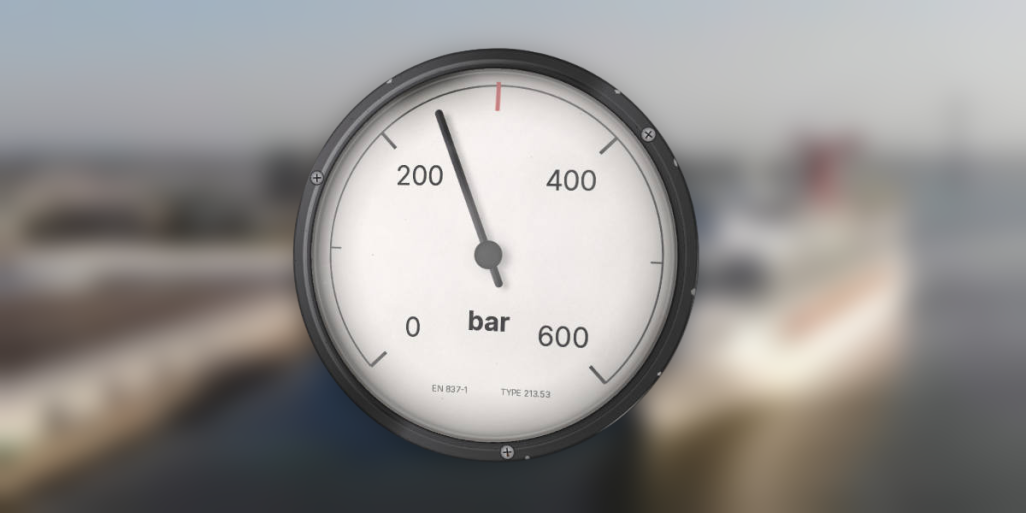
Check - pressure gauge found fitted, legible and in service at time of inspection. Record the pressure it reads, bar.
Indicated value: 250 bar
